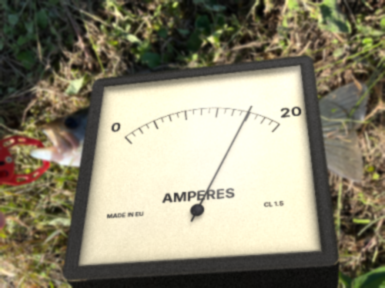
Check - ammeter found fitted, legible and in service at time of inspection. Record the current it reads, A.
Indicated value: 16 A
